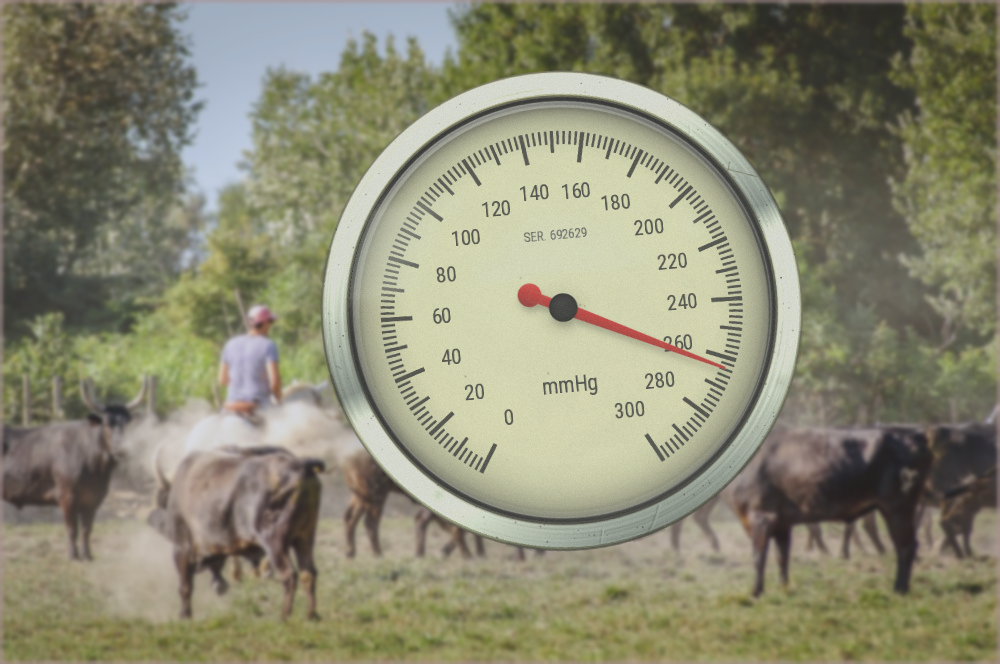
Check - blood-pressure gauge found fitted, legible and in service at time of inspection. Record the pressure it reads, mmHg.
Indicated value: 264 mmHg
